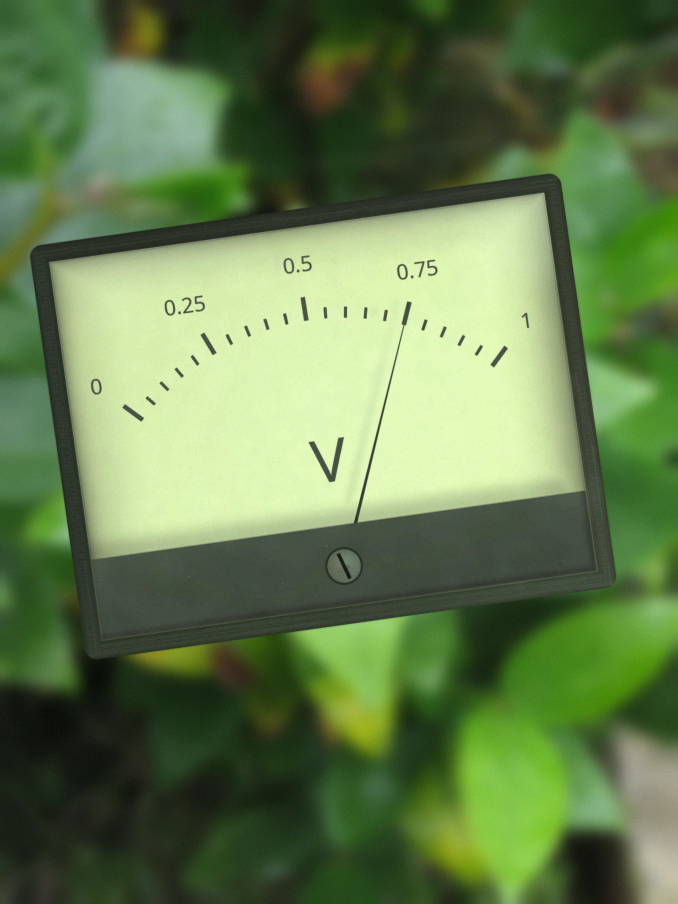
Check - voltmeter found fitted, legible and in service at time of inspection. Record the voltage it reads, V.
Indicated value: 0.75 V
